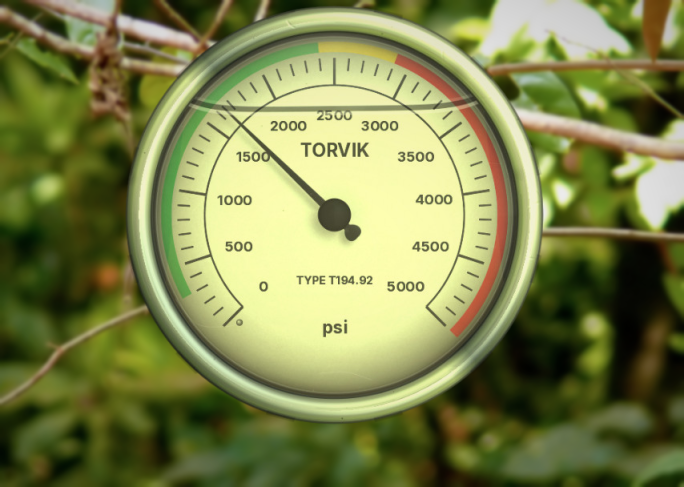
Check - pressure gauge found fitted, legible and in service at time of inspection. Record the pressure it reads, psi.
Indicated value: 1650 psi
